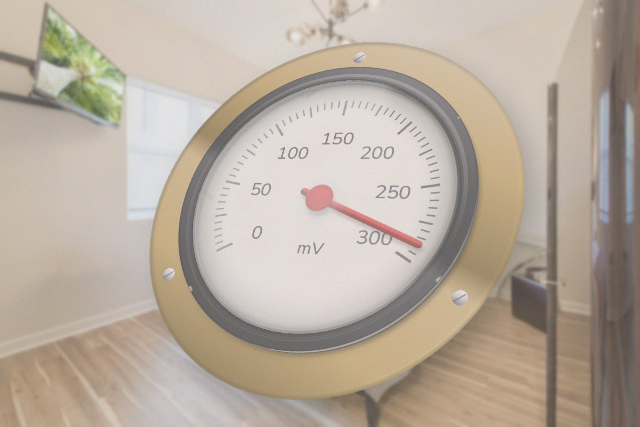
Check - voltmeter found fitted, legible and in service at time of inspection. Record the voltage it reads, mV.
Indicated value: 290 mV
